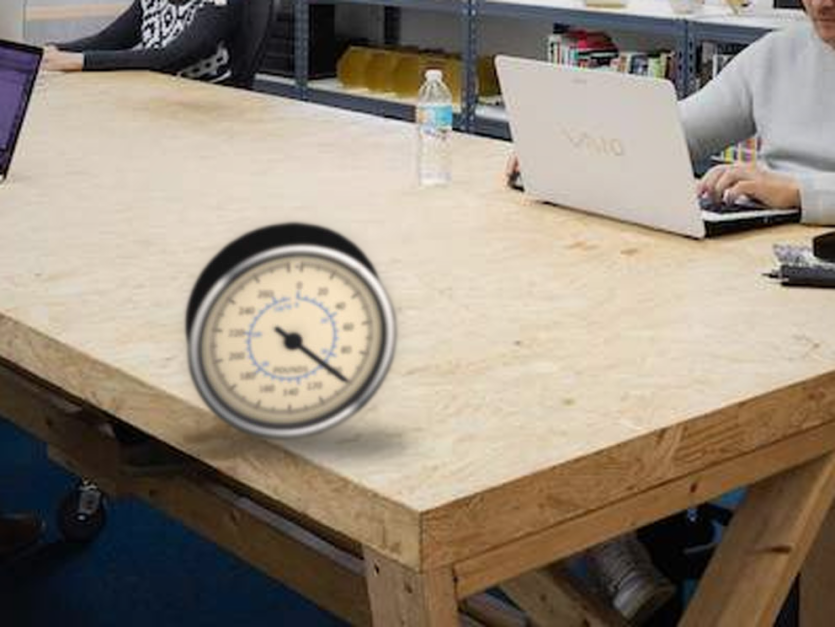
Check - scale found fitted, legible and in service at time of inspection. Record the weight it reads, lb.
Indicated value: 100 lb
